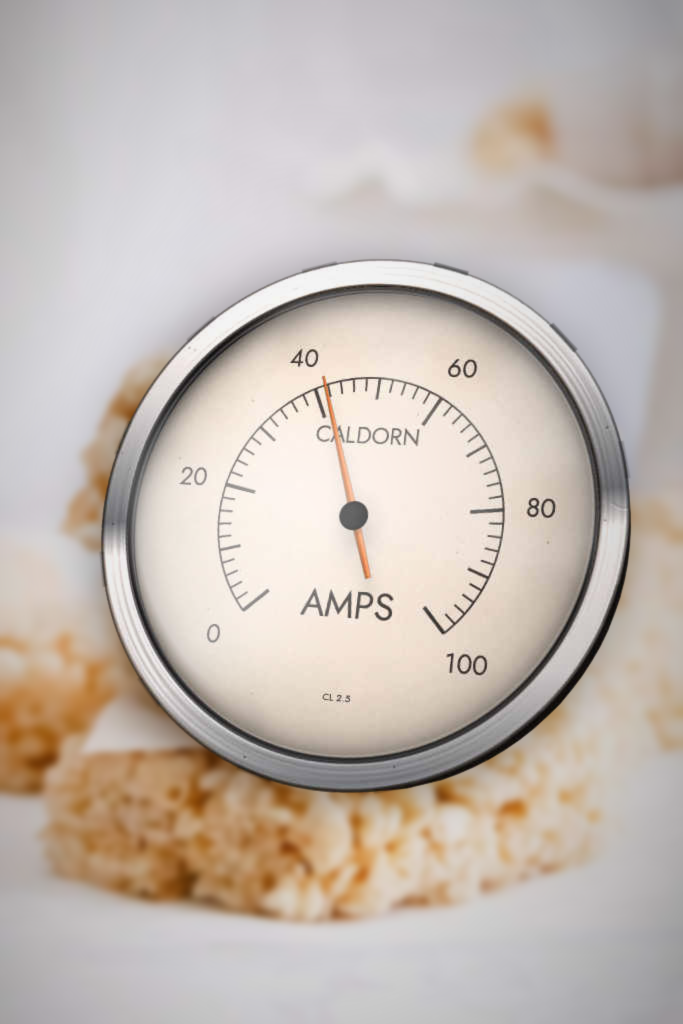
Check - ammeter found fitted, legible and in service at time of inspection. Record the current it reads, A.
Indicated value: 42 A
